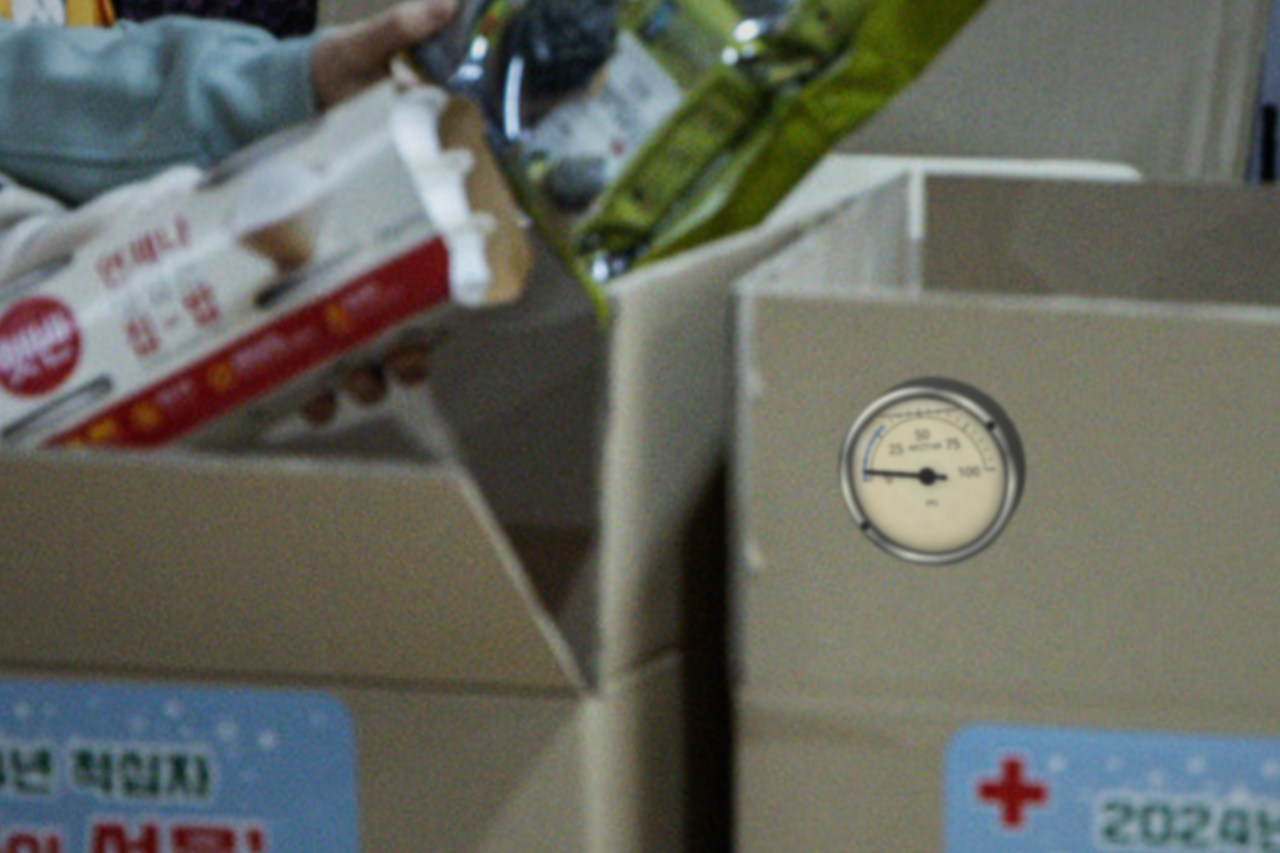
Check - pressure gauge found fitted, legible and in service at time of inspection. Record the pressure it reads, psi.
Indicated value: 5 psi
